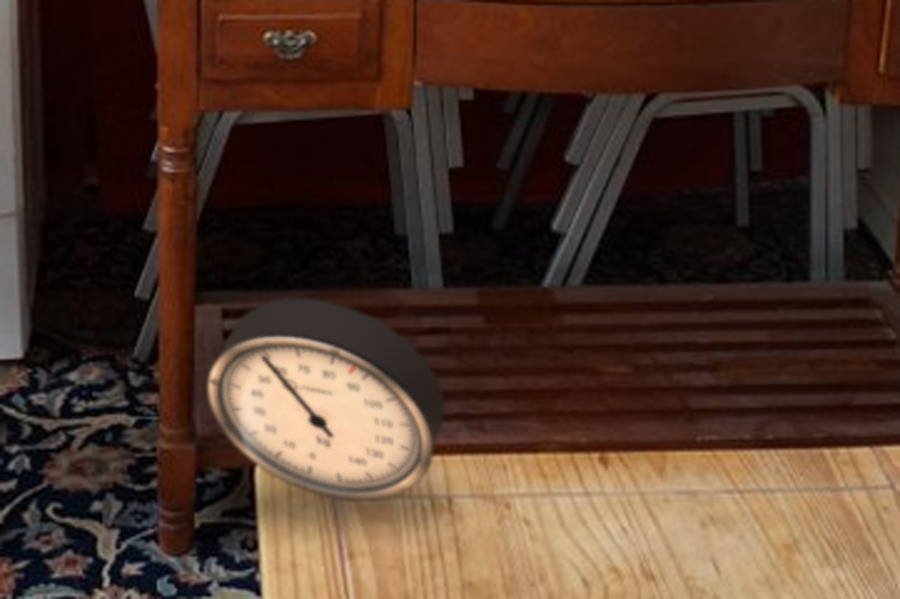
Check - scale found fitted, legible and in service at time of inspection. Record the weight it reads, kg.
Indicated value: 60 kg
